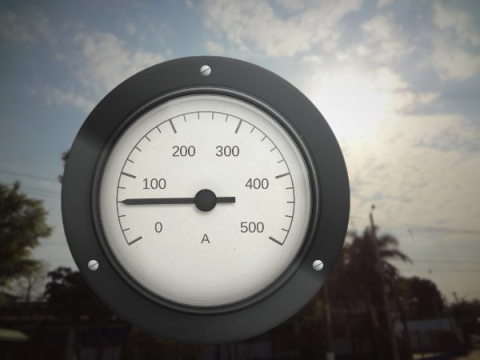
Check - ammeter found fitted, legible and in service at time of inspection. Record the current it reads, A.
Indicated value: 60 A
